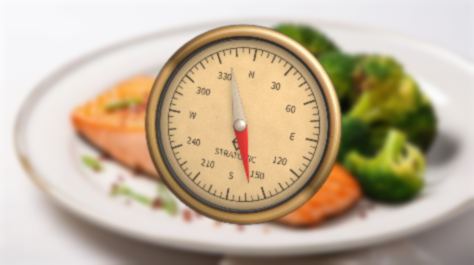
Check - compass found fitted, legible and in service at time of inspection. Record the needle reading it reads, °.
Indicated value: 160 °
